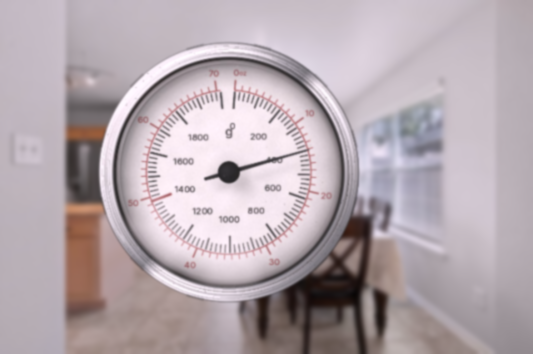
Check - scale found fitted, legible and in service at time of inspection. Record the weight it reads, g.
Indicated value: 400 g
